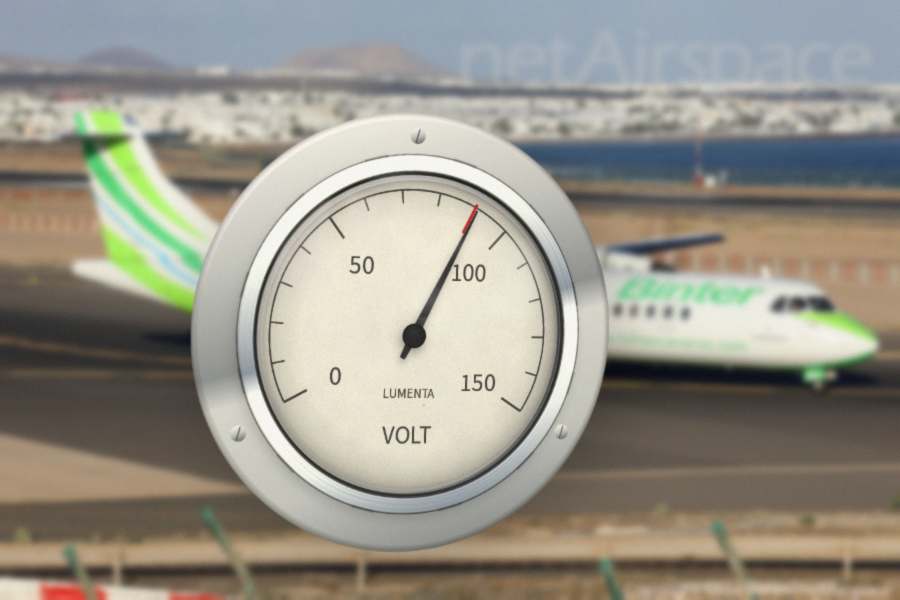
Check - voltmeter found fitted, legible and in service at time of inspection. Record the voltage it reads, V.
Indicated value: 90 V
